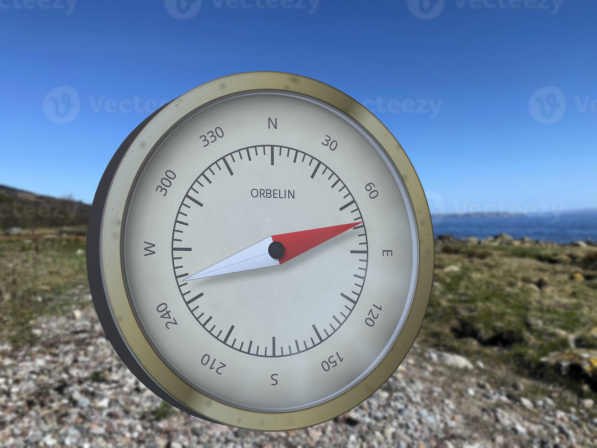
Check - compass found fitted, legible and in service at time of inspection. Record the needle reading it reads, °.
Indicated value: 72.5 °
